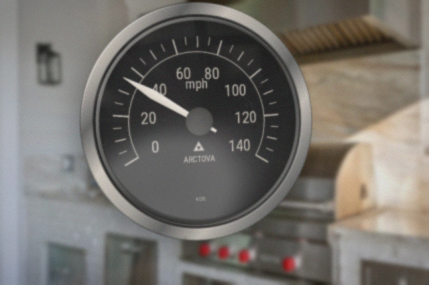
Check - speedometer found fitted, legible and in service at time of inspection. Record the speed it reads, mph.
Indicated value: 35 mph
